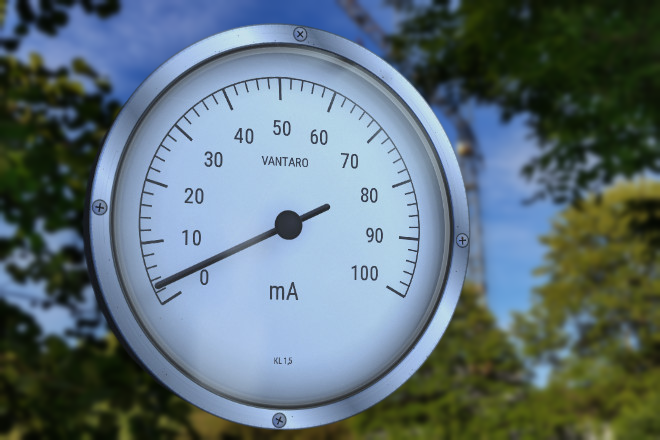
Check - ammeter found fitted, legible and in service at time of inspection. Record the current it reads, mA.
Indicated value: 3 mA
